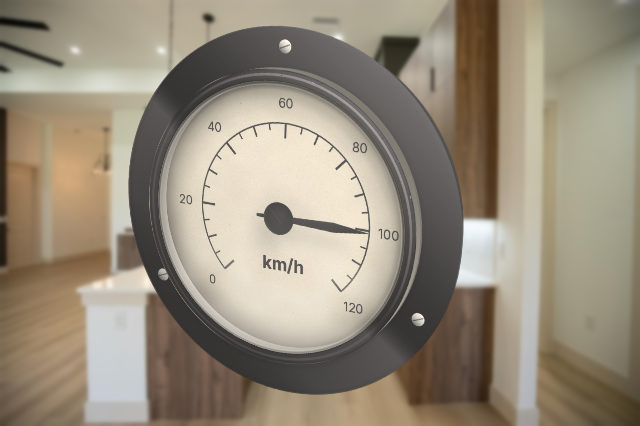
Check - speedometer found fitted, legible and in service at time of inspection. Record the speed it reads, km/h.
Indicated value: 100 km/h
